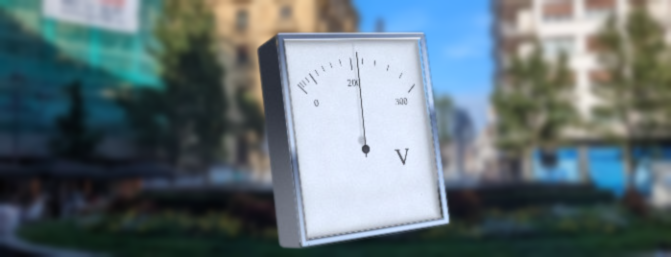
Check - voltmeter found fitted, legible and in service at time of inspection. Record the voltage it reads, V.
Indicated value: 210 V
